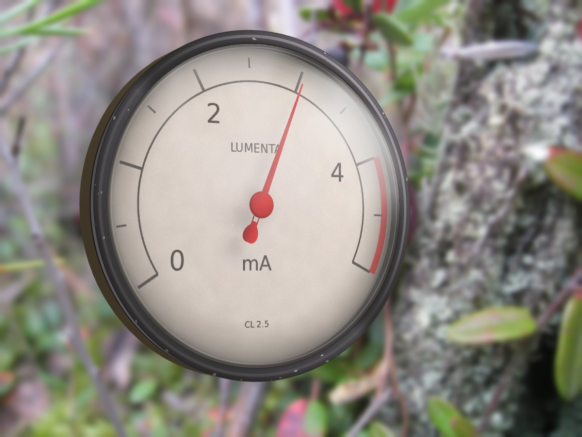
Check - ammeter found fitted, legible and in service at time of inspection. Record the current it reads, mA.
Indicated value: 3 mA
